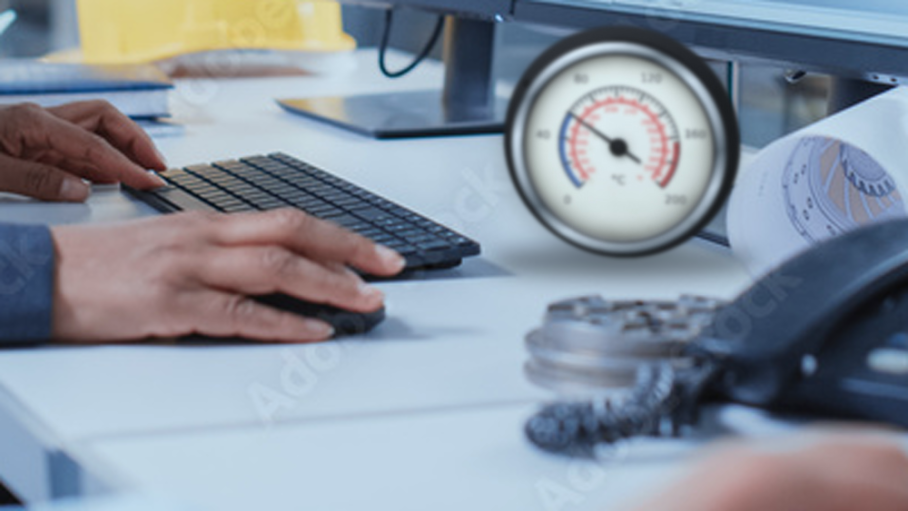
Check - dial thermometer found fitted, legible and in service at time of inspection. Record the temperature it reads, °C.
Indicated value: 60 °C
